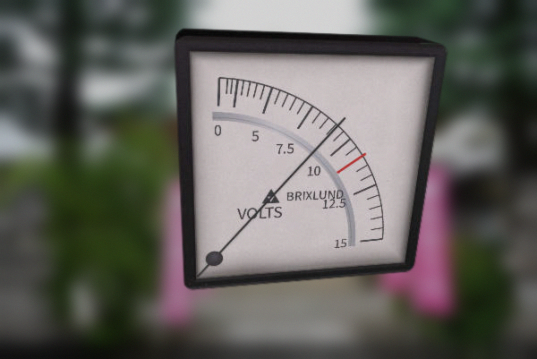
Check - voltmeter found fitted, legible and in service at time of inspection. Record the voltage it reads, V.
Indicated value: 9 V
